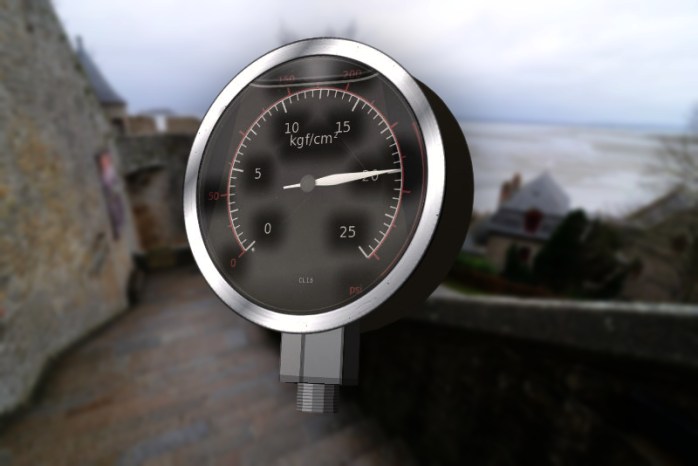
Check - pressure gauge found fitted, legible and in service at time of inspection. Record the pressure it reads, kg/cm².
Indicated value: 20 kg/cm²
